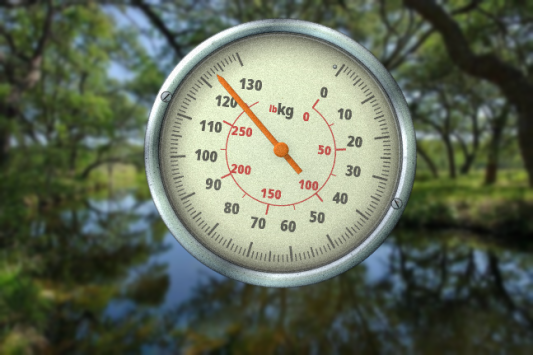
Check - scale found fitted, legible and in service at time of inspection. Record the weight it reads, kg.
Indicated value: 123 kg
